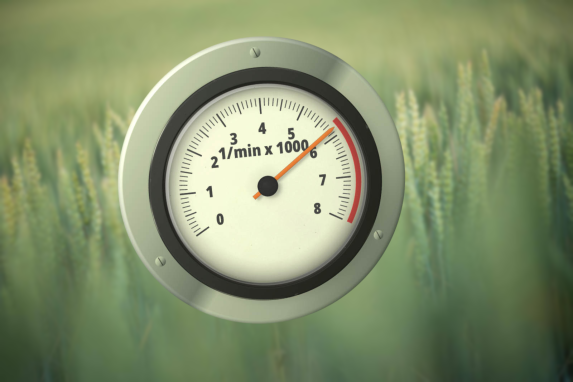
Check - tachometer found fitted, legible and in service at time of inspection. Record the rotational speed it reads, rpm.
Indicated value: 5800 rpm
